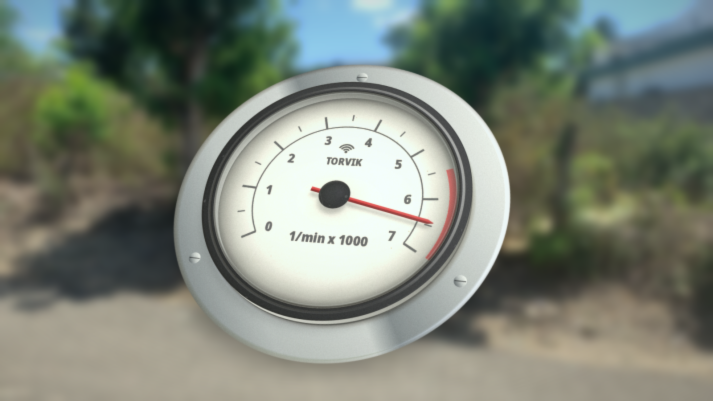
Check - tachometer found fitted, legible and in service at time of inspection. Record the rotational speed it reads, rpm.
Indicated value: 6500 rpm
